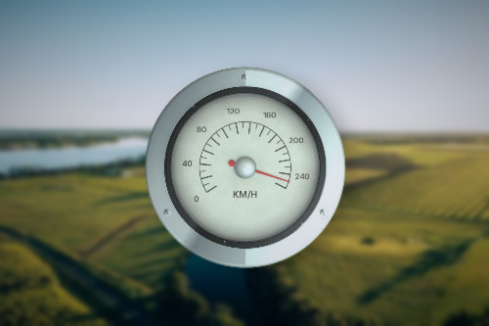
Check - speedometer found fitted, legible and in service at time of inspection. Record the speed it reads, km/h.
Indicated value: 250 km/h
